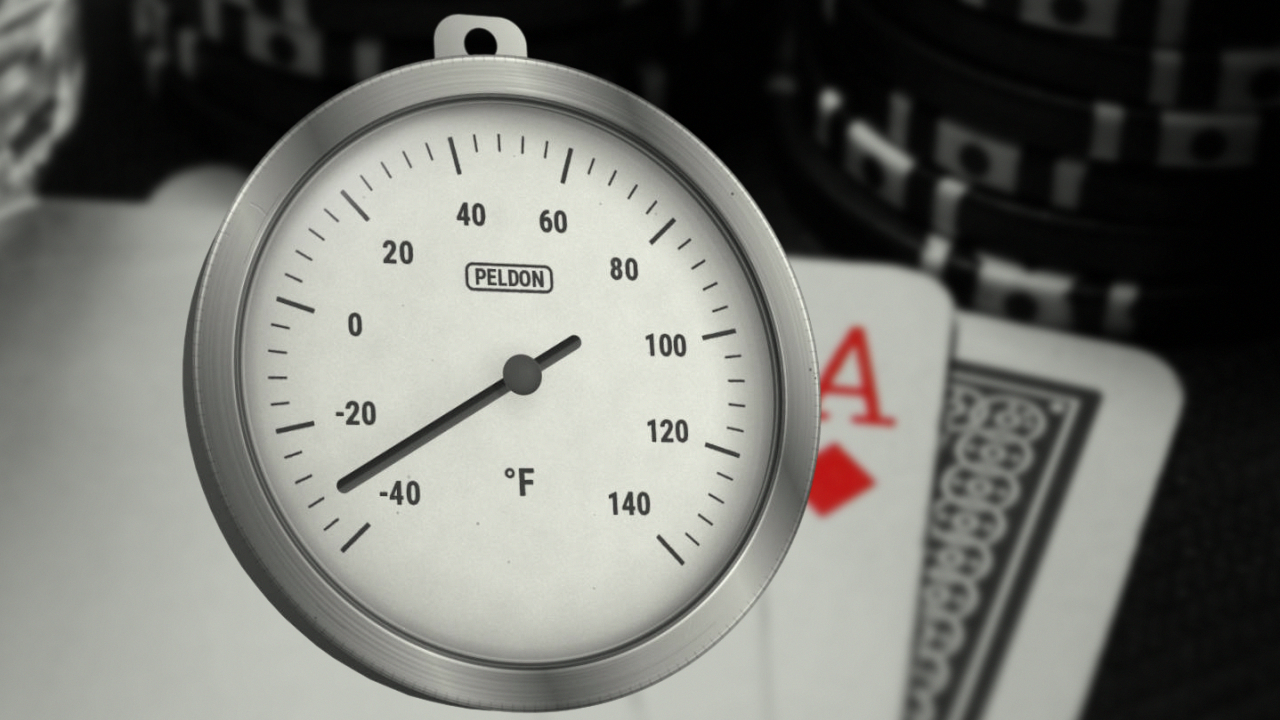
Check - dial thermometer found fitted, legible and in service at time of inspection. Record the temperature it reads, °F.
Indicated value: -32 °F
